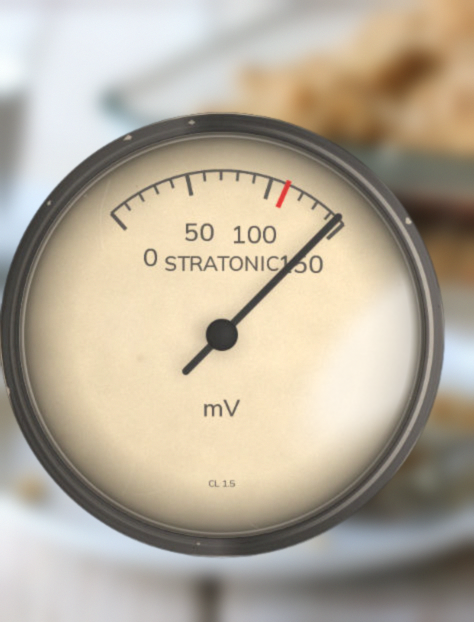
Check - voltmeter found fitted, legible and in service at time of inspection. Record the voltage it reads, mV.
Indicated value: 145 mV
